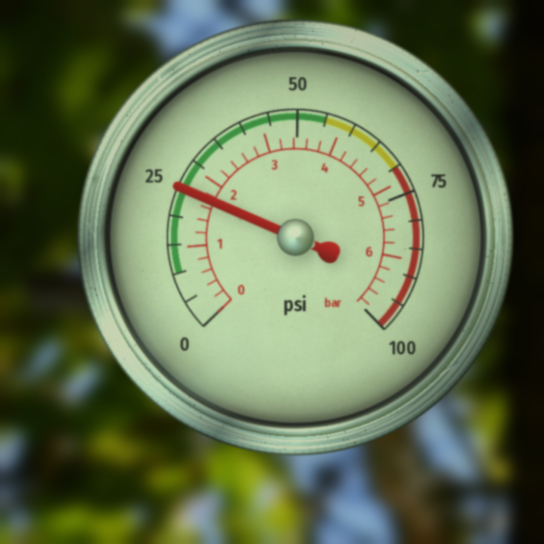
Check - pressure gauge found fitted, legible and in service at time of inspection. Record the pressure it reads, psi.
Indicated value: 25 psi
